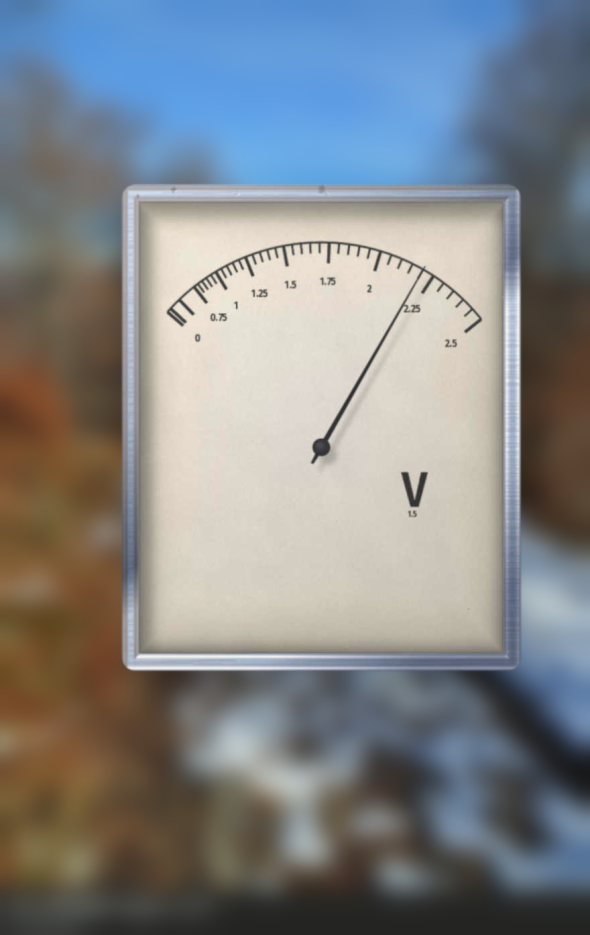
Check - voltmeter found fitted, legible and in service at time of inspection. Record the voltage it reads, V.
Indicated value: 2.2 V
